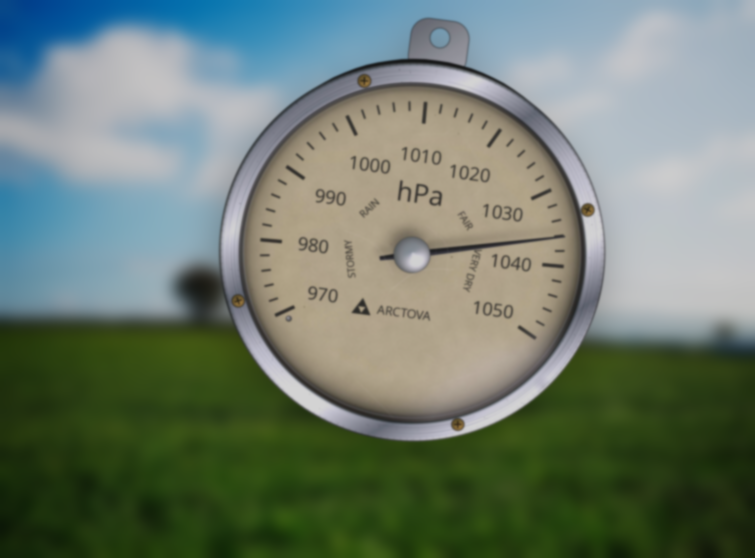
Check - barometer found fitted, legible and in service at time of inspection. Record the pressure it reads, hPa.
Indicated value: 1036 hPa
